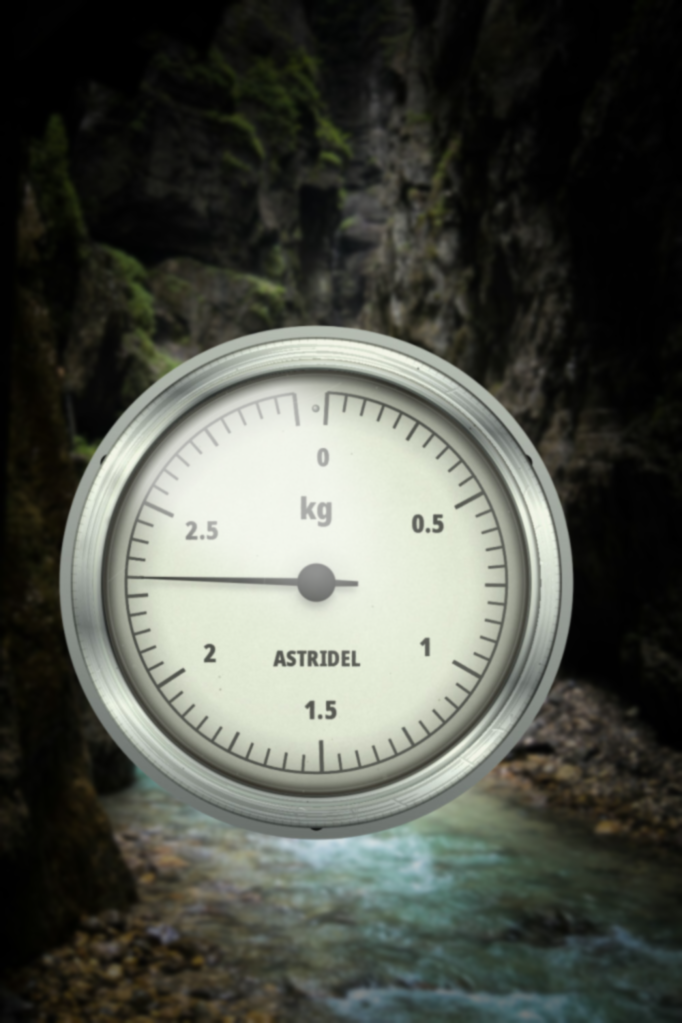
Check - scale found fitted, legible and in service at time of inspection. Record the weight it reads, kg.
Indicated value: 2.3 kg
